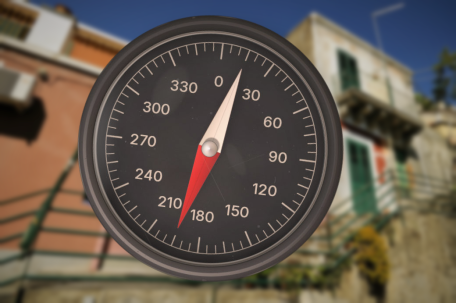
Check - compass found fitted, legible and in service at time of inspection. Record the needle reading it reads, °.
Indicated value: 195 °
